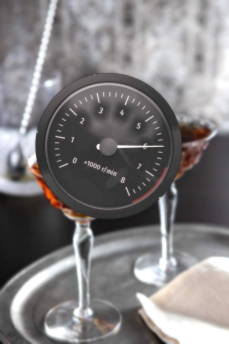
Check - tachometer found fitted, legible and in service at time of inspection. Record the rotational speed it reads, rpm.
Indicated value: 6000 rpm
